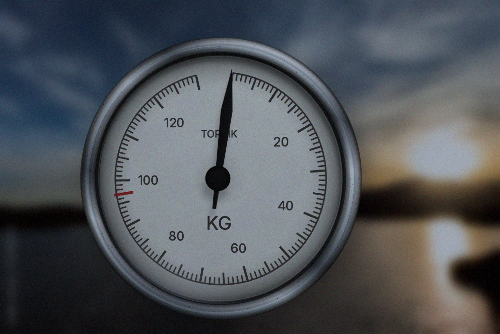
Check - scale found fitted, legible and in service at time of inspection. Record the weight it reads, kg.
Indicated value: 0 kg
